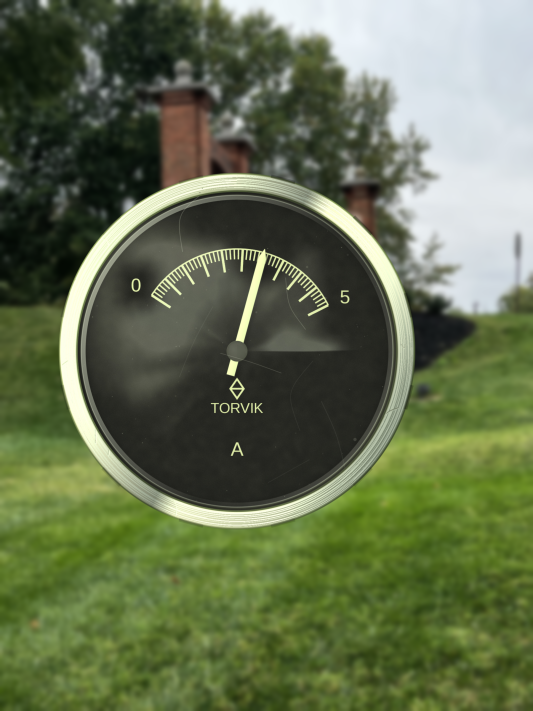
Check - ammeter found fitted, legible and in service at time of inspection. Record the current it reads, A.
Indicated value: 3 A
